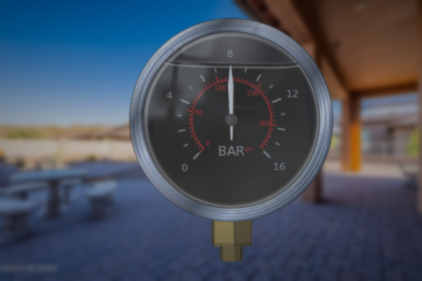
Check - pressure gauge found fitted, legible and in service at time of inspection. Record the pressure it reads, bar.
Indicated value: 8 bar
